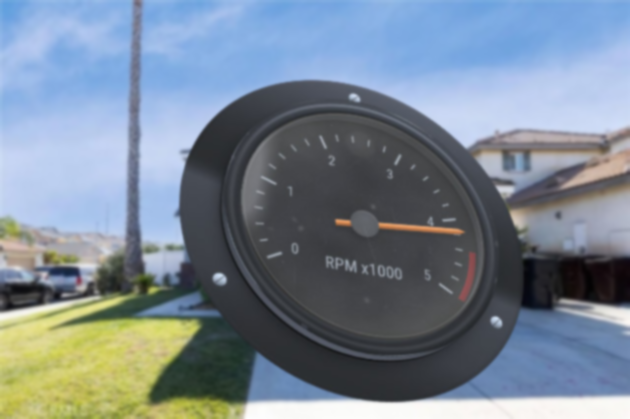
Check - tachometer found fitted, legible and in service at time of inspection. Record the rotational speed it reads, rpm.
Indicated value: 4200 rpm
